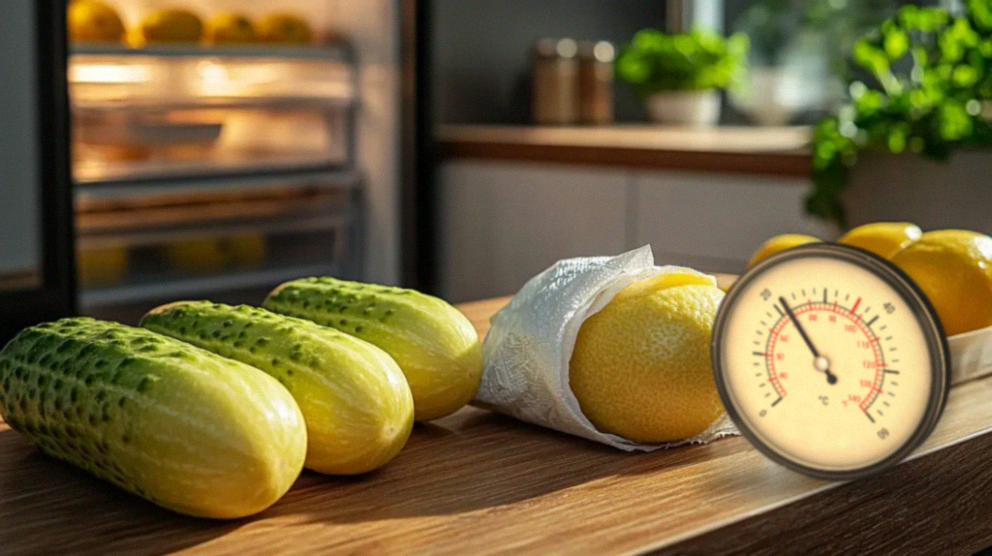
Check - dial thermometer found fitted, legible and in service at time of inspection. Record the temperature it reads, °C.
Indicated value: 22 °C
